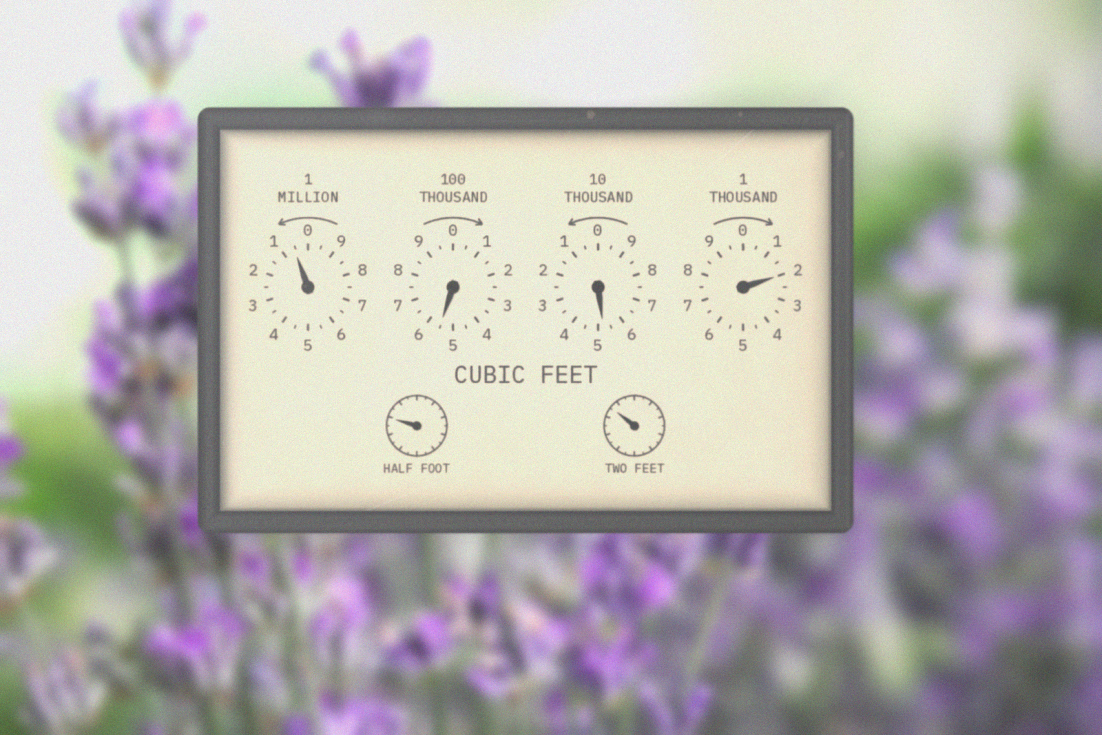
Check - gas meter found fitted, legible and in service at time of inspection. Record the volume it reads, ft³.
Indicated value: 55200 ft³
